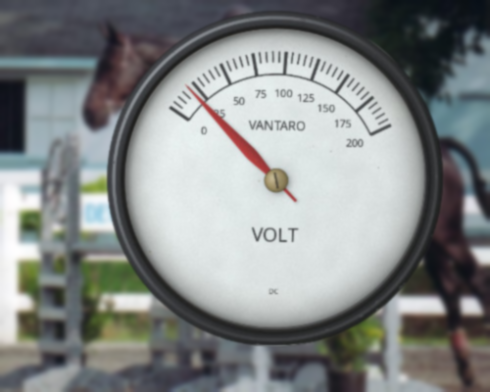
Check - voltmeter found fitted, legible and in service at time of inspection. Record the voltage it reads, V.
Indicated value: 20 V
